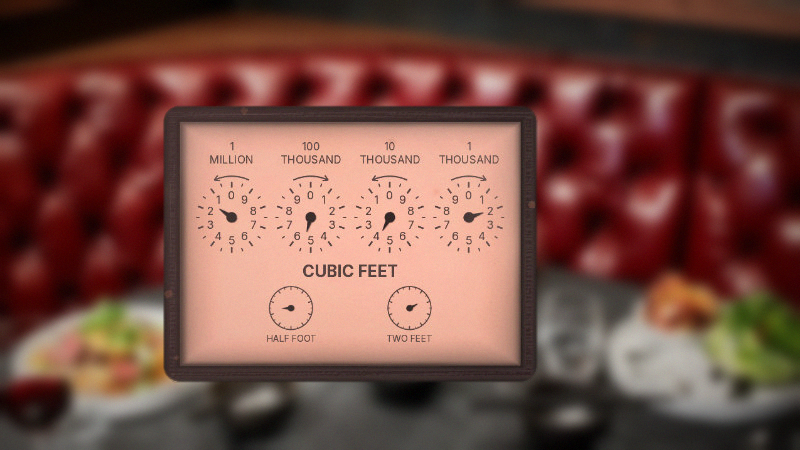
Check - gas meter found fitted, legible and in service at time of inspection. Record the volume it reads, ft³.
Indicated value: 154200 ft³
